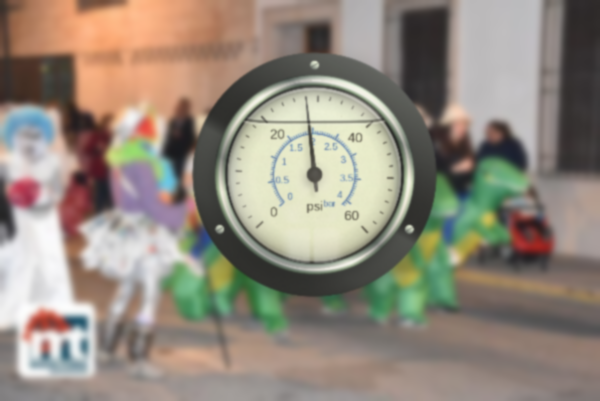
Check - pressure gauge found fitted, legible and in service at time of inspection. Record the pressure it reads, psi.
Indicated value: 28 psi
